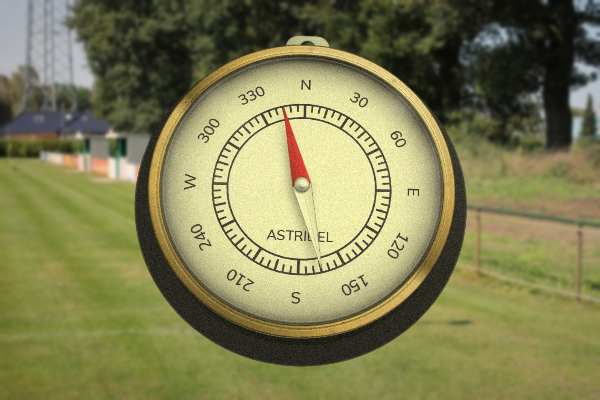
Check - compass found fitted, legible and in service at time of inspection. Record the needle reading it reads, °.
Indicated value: 345 °
